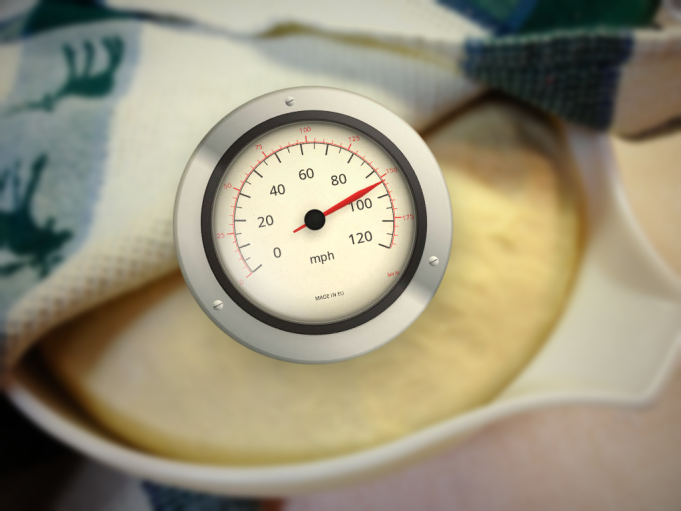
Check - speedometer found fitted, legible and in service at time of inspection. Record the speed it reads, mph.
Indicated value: 95 mph
